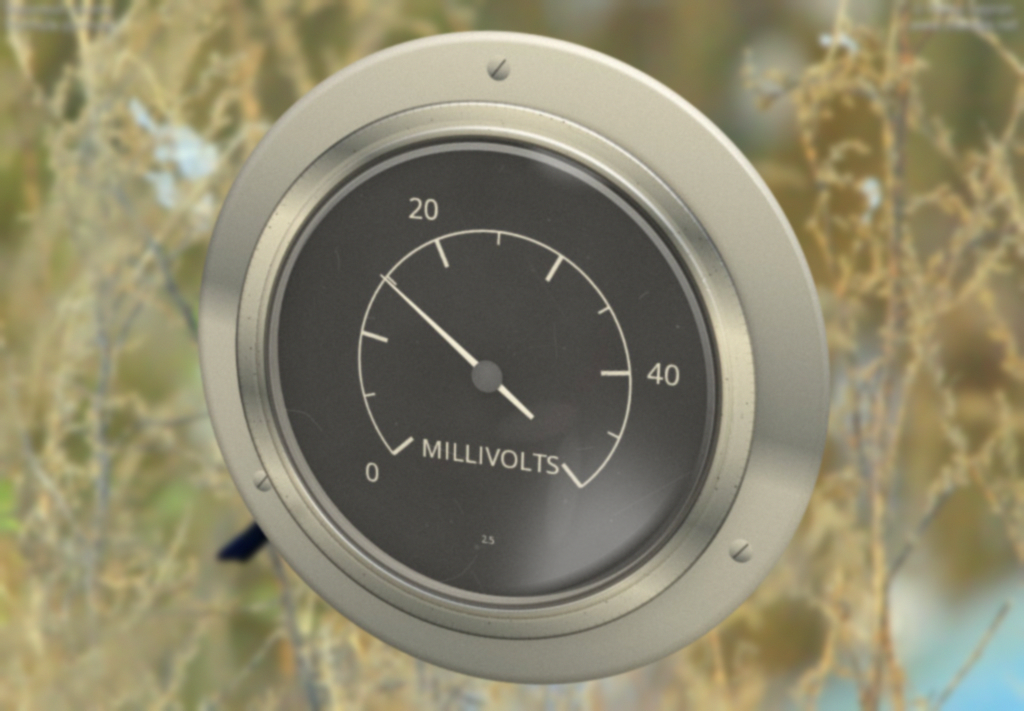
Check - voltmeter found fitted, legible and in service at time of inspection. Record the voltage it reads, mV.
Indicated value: 15 mV
